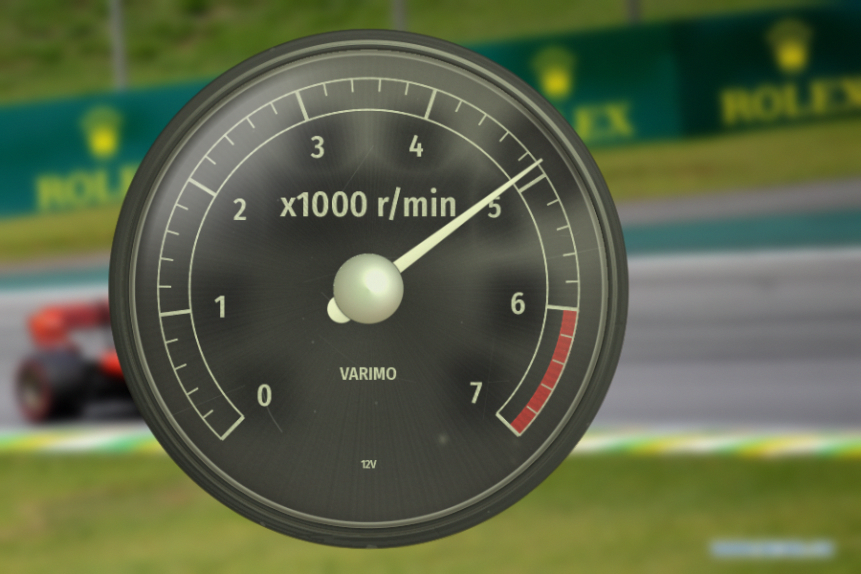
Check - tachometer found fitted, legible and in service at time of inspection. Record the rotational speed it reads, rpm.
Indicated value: 4900 rpm
